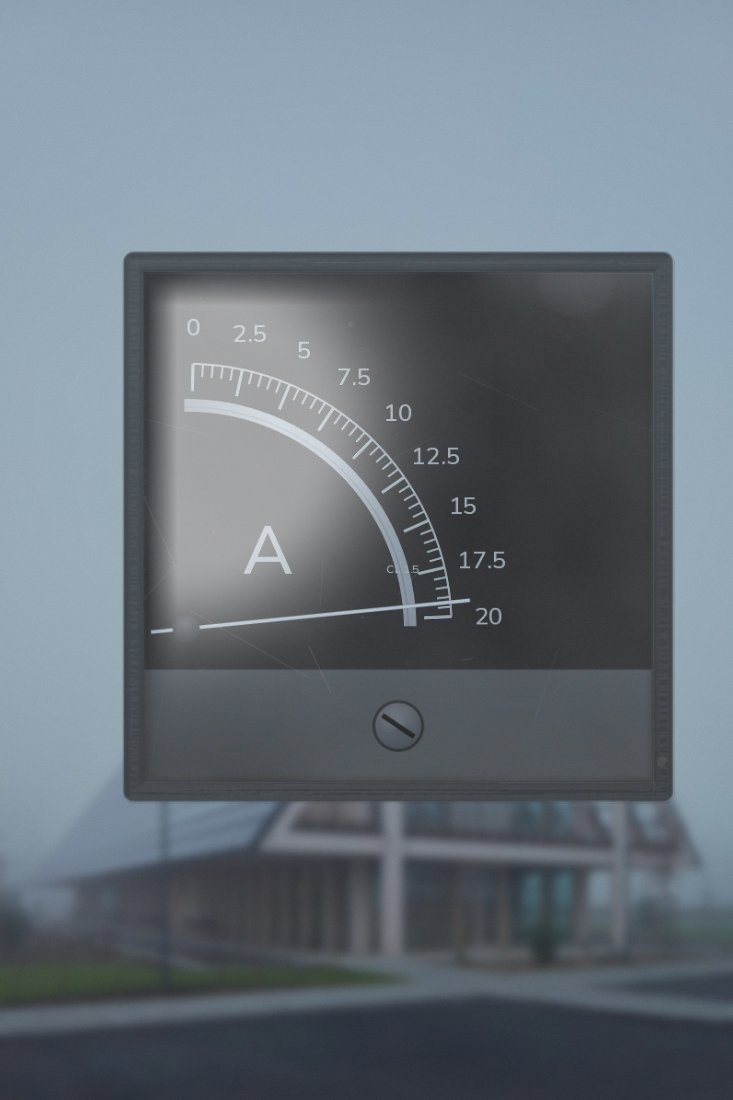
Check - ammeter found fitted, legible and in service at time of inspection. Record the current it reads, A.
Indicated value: 19.25 A
